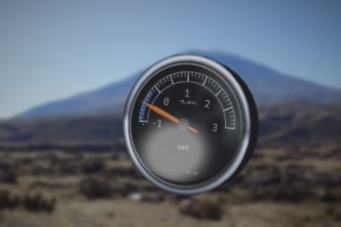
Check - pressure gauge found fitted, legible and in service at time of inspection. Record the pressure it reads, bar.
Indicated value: -0.5 bar
